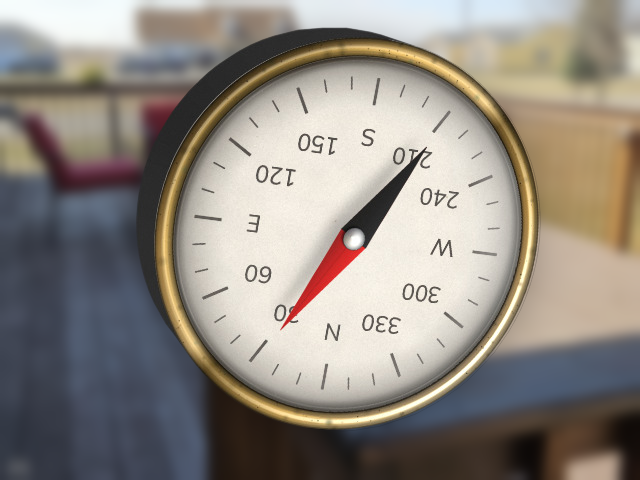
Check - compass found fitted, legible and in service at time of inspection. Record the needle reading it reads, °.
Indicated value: 30 °
